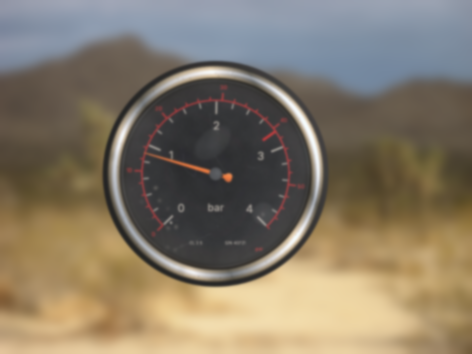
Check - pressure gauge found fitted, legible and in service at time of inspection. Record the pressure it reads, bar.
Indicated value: 0.9 bar
